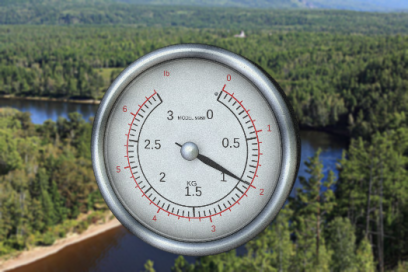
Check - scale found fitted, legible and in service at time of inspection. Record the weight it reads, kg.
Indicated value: 0.9 kg
